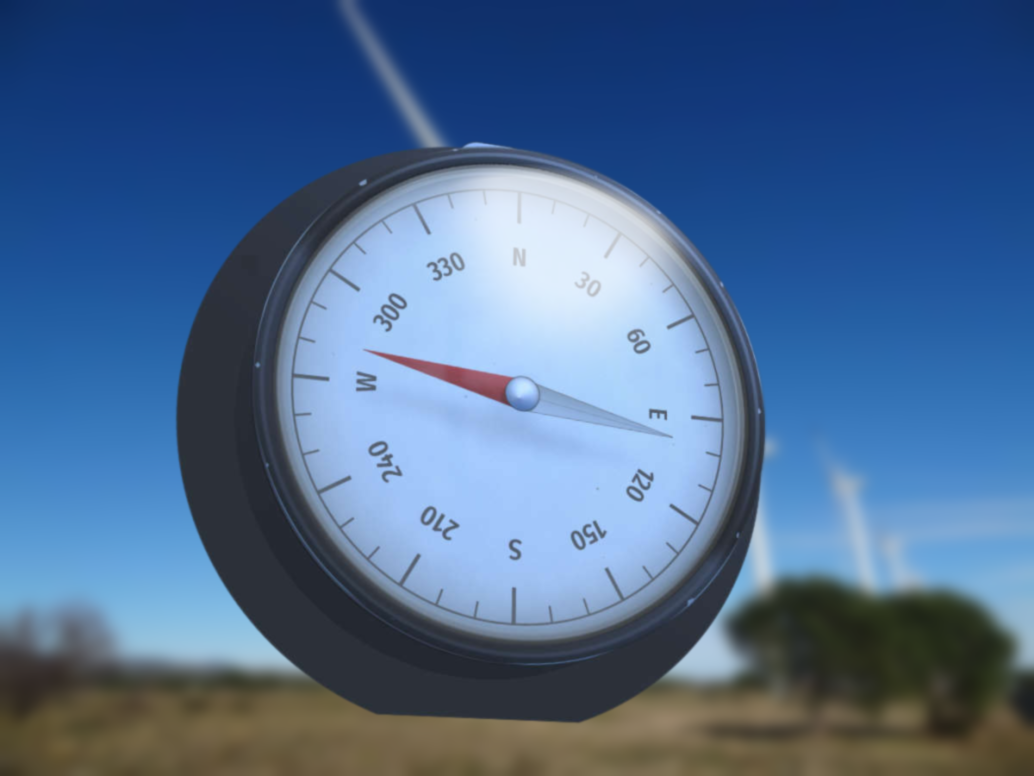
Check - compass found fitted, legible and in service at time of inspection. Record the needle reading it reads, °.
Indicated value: 280 °
